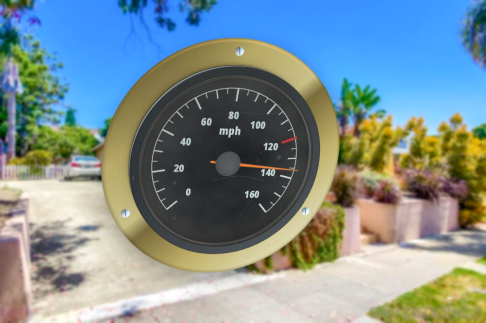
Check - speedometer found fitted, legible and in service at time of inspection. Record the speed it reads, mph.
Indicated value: 135 mph
